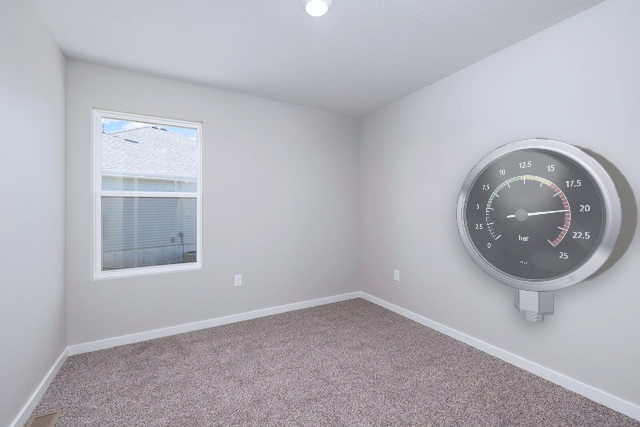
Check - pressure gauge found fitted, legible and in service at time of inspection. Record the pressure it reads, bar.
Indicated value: 20 bar
